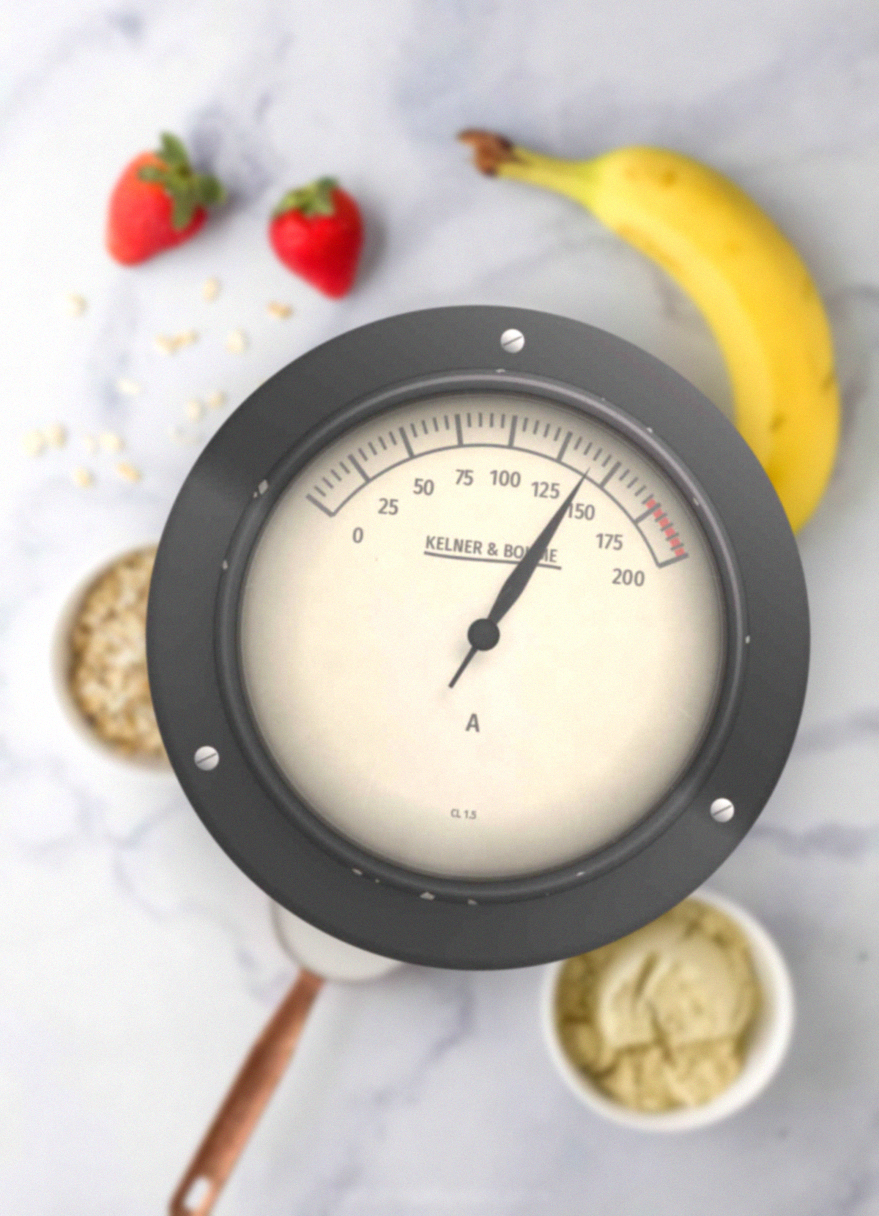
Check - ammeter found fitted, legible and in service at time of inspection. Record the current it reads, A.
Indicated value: 140 A
